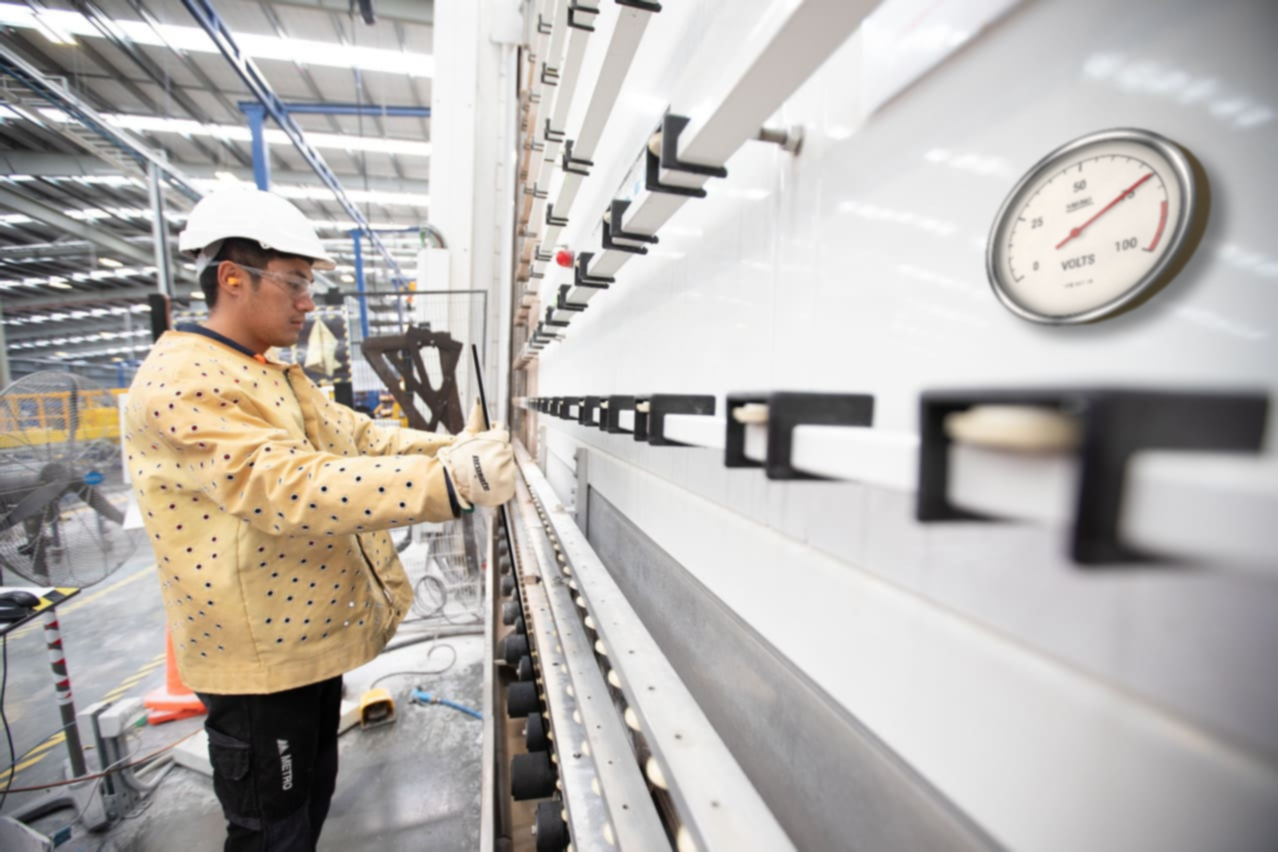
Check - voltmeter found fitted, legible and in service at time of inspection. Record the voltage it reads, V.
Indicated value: 75 V
